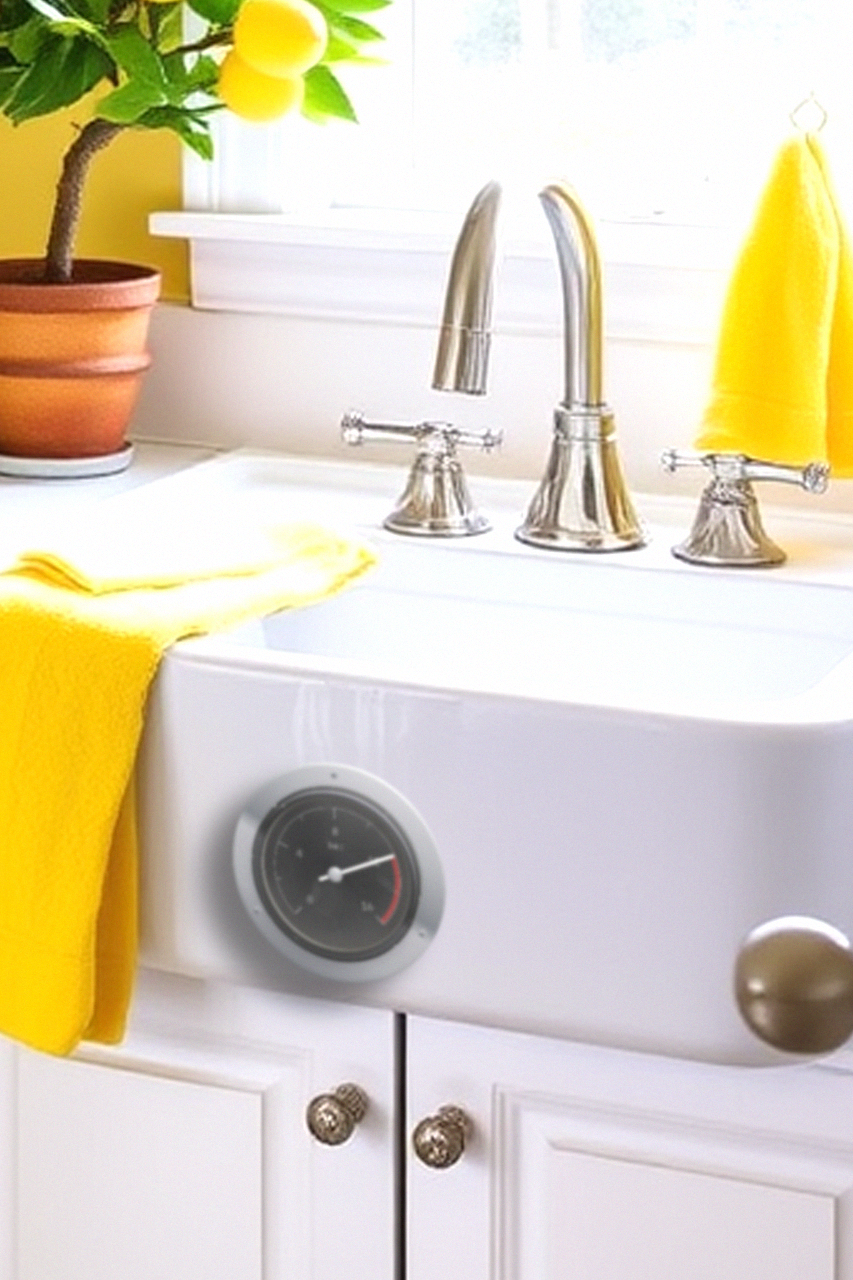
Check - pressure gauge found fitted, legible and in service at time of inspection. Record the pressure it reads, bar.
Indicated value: 12 bar
